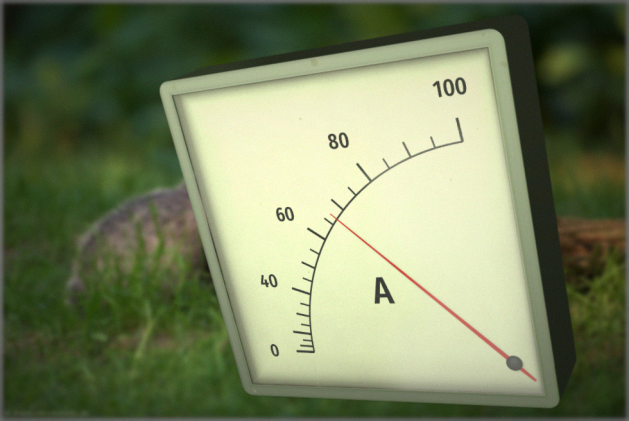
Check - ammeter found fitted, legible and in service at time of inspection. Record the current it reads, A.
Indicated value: 67.5 A
